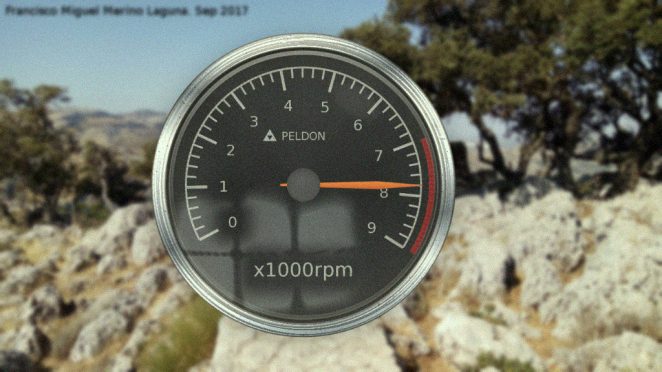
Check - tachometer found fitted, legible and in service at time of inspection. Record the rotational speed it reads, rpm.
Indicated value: 7800 rpm
